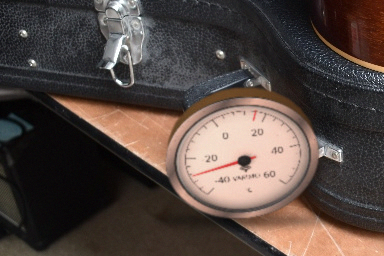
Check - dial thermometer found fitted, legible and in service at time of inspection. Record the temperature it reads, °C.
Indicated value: -28 °C
